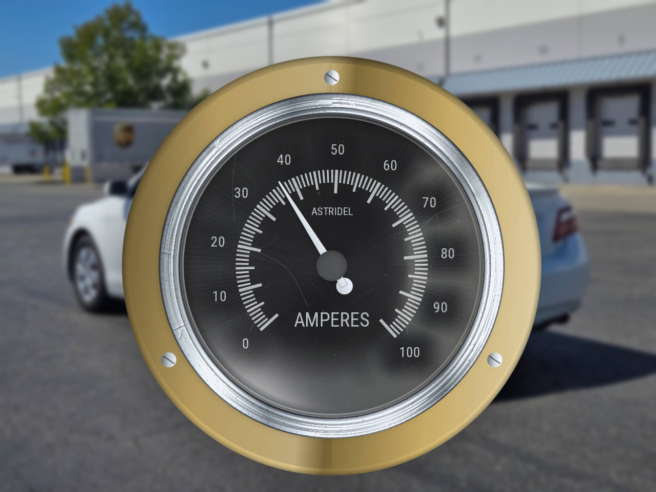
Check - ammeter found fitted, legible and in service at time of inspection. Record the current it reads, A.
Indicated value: 37 A
